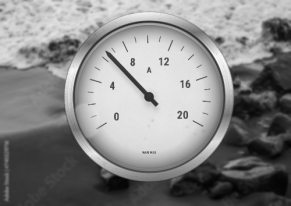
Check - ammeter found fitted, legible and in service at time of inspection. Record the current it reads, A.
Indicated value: 6.5 A
